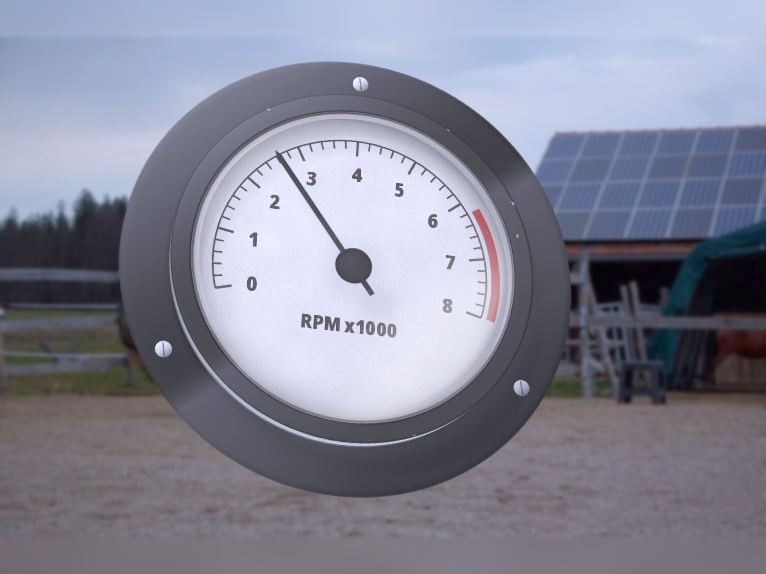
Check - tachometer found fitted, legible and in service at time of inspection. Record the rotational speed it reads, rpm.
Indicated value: 2600 rpm
